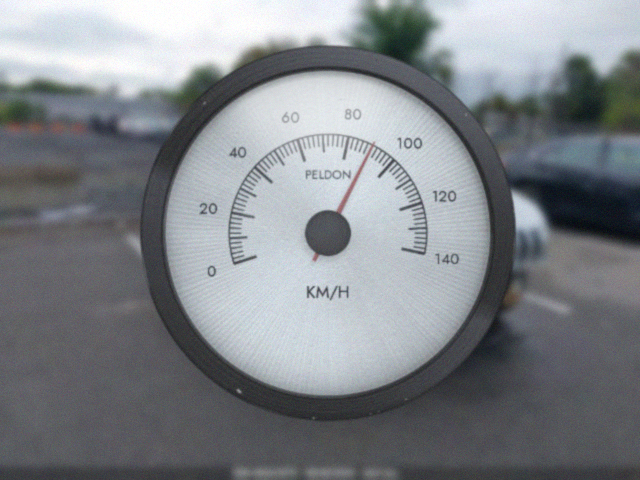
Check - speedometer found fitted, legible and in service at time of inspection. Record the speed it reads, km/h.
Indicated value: 90 km/h
